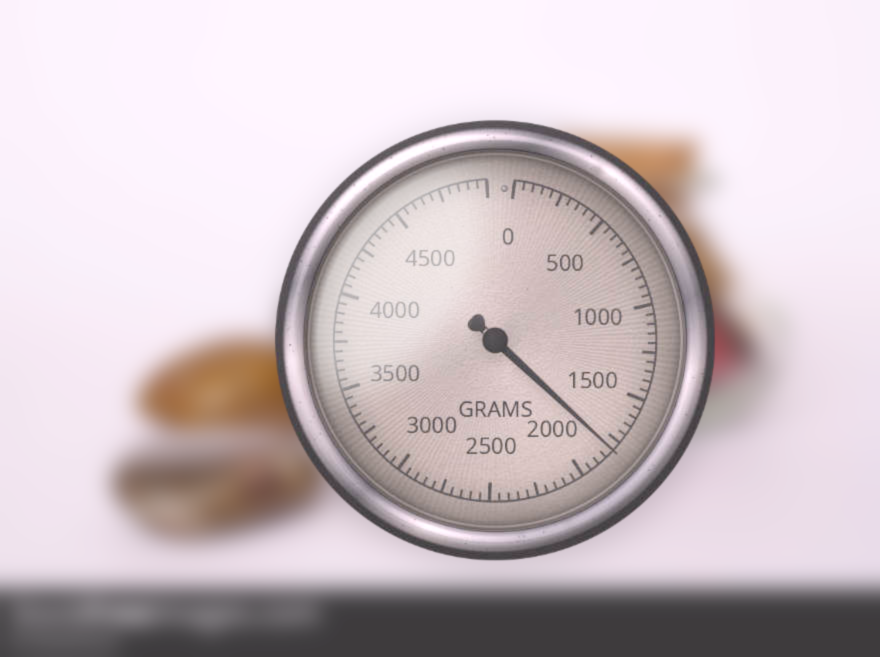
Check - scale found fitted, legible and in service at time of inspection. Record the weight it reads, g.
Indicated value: 1800 g
